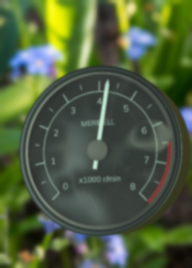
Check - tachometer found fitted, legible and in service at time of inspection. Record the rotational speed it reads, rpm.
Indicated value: 4250 rpm
